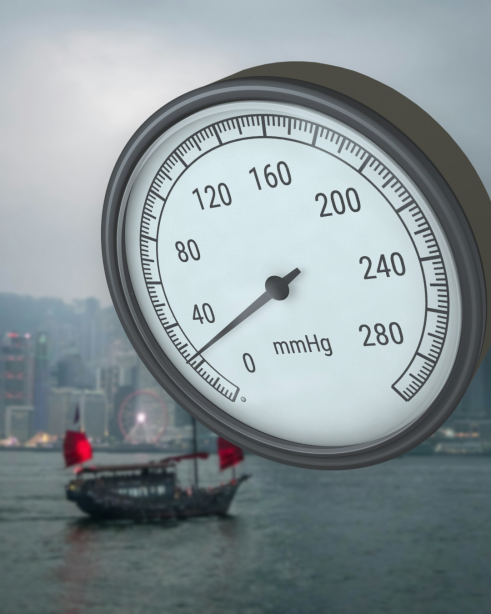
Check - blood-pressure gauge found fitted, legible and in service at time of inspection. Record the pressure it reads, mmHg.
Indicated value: 24 mmHg
